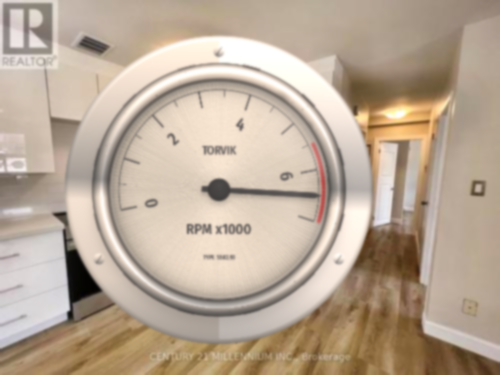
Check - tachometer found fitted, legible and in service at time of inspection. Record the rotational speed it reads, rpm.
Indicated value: 6500 rpm
